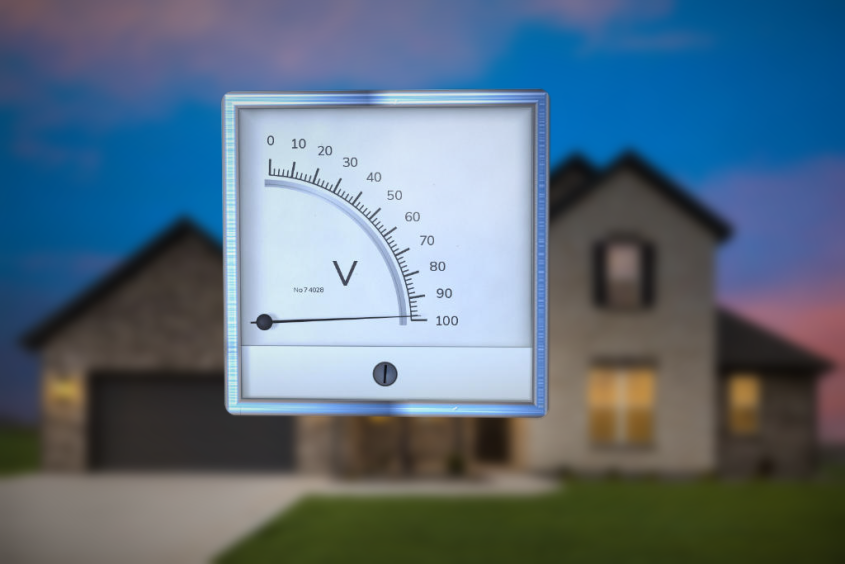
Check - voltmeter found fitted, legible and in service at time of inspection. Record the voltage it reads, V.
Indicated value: 98 V
